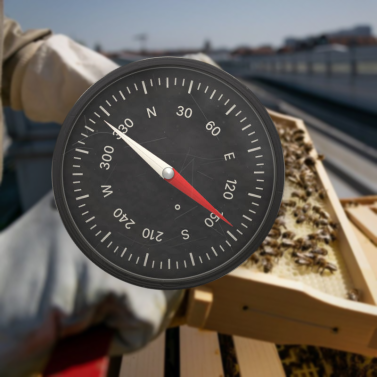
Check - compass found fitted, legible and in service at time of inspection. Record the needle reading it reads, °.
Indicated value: 145 °
